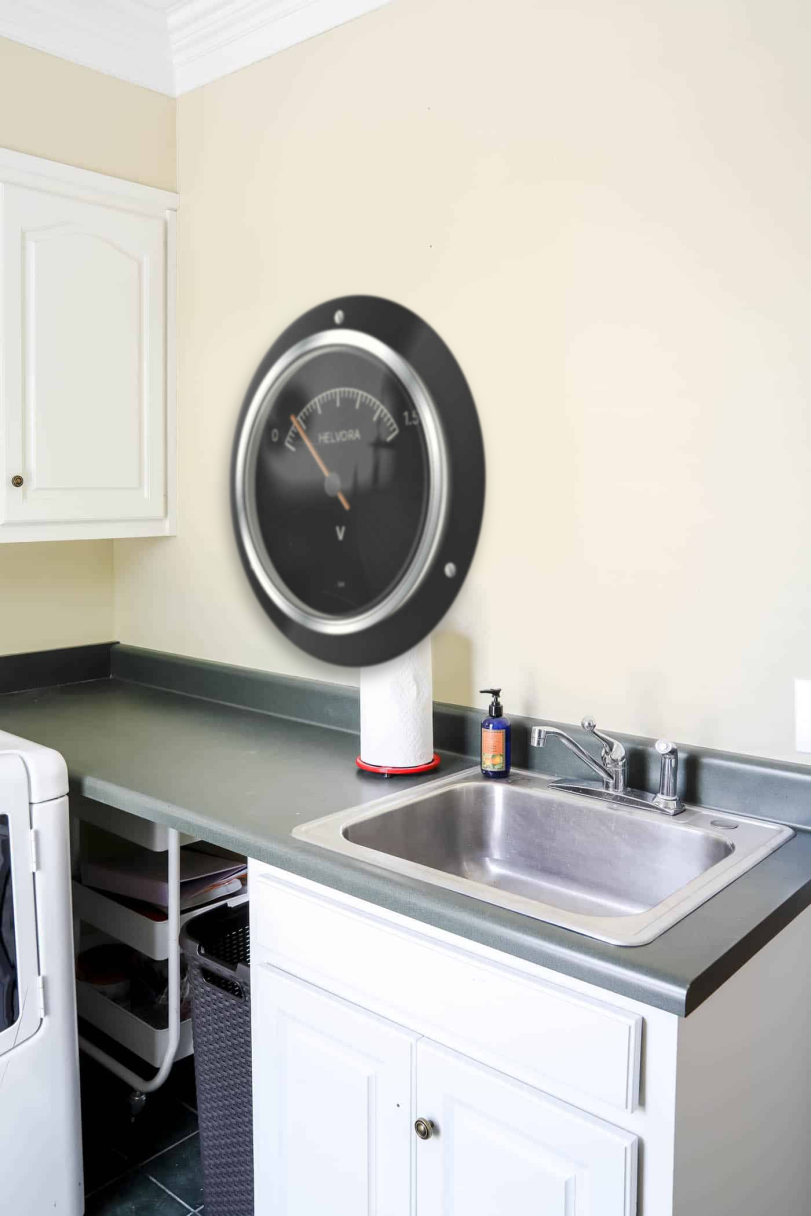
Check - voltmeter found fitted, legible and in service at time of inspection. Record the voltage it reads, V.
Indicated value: 0.25 V
